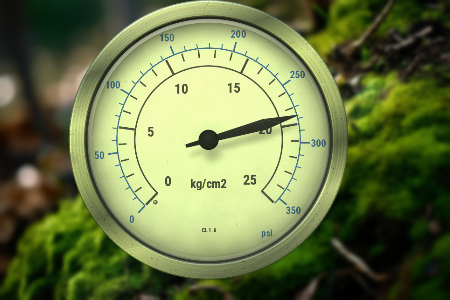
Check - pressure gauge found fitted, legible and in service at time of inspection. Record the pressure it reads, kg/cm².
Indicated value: 19.5 kg/cm²
